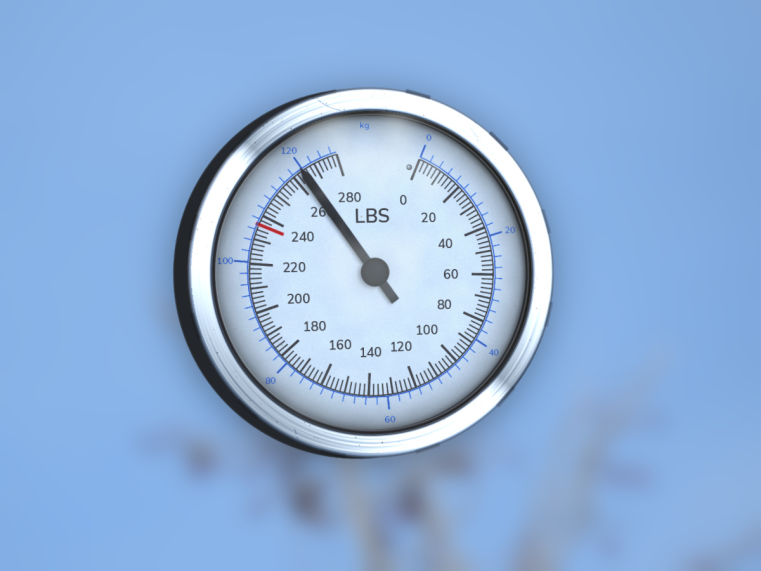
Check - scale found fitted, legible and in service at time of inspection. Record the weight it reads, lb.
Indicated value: 264 lb
